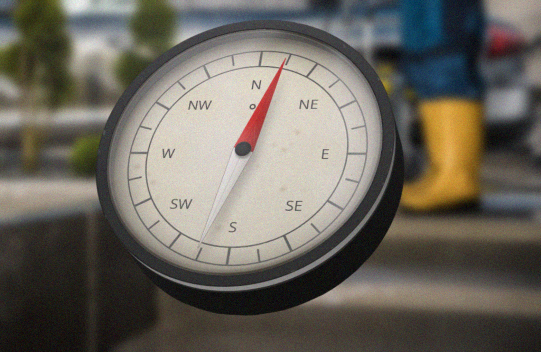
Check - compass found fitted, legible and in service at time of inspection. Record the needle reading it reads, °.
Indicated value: 15 °
